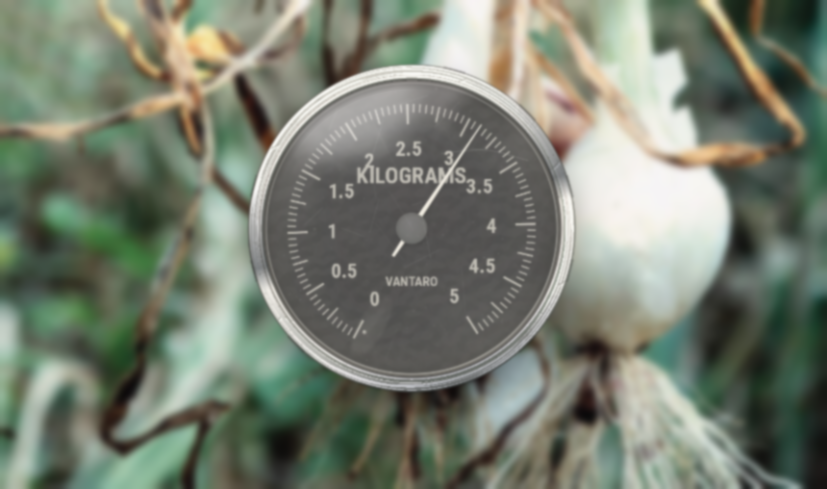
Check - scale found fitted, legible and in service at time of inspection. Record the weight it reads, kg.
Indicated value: 3.1 kg
